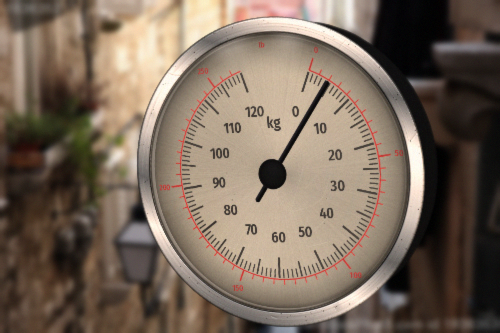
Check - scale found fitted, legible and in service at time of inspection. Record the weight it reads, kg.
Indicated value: 5 kg
